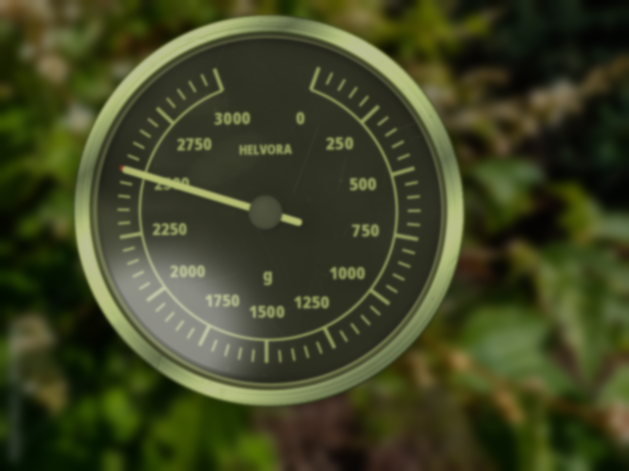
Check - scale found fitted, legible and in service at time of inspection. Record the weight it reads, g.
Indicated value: 2500 g
